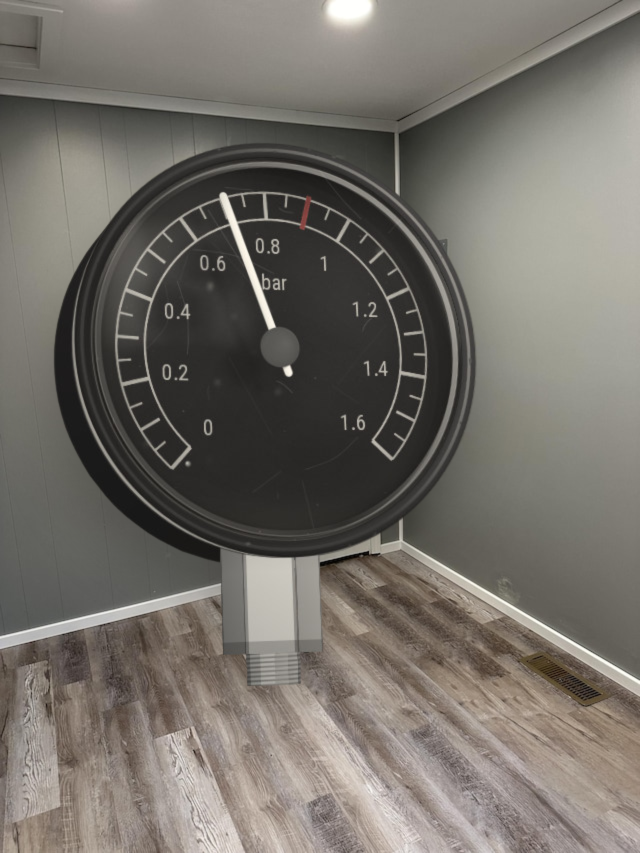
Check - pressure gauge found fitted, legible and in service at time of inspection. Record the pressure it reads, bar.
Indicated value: 0.7 bar
